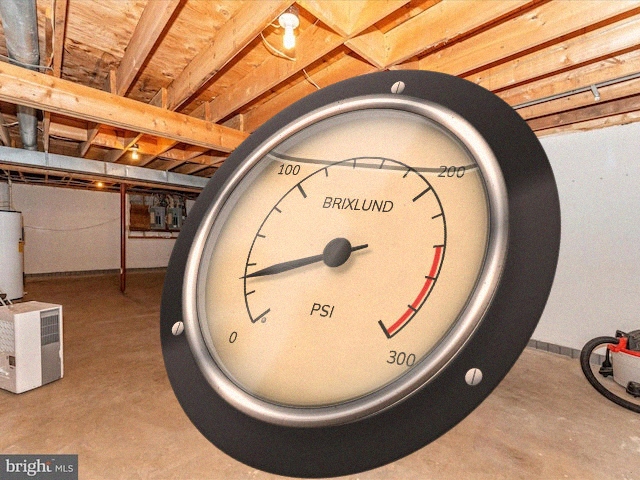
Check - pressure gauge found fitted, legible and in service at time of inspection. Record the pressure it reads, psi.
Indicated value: 30 psi
